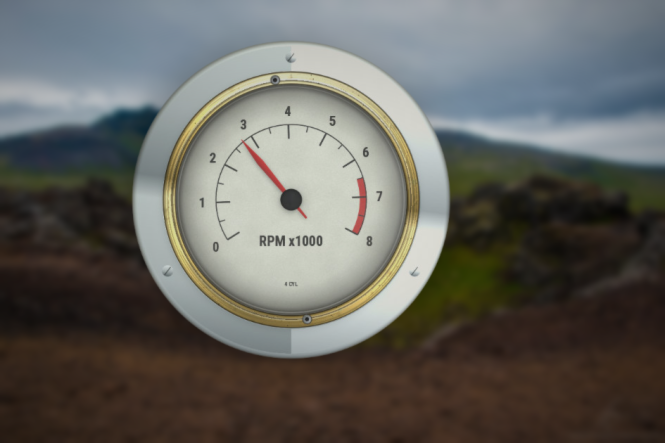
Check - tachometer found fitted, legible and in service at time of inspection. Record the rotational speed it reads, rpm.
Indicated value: 2750 rpm
